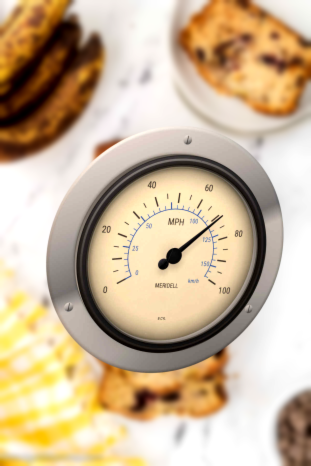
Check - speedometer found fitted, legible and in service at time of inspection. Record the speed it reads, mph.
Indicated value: 70 mph
